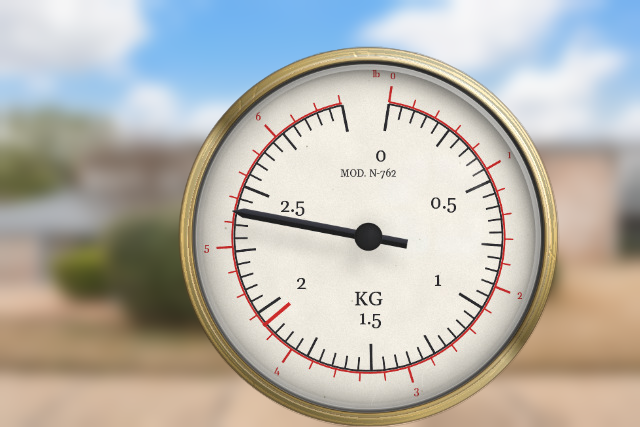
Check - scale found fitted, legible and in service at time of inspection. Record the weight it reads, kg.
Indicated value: 2.4 kg
